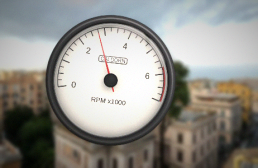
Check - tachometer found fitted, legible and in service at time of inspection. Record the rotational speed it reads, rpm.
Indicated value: 2750 rpm
